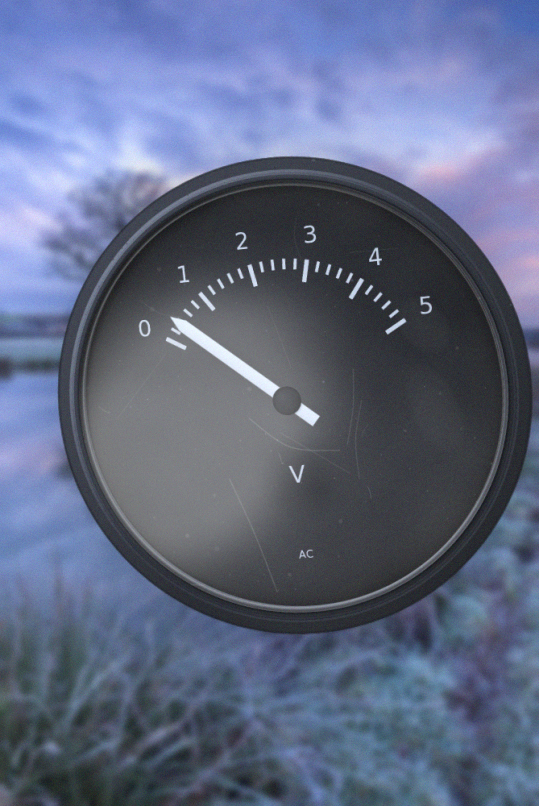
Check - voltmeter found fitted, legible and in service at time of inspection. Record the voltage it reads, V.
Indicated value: 0.4 V
